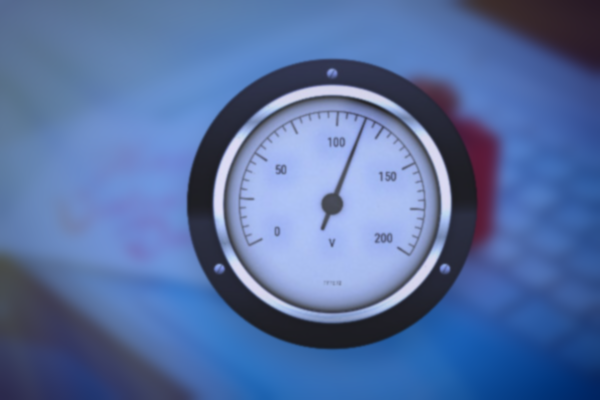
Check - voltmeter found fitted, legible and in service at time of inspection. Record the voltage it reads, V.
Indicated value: 115 V
